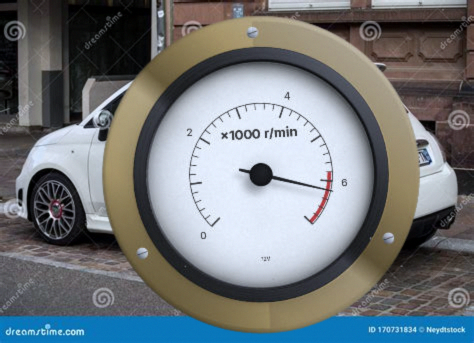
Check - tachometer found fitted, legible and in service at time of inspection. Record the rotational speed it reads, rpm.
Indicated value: 6200 rpm
